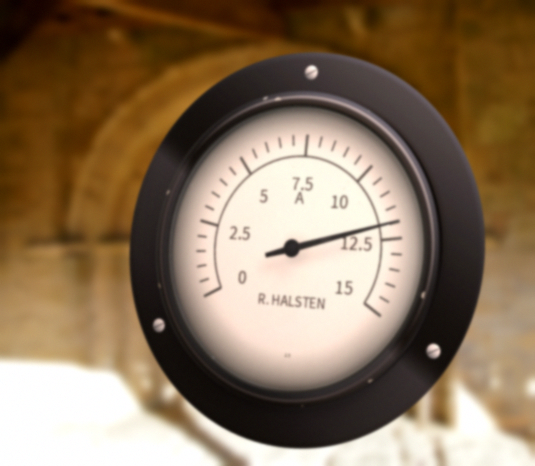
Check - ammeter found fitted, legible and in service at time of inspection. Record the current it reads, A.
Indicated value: 12 A
